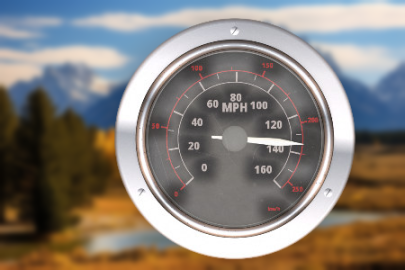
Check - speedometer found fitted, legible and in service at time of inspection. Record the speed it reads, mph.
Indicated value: 135 mph
